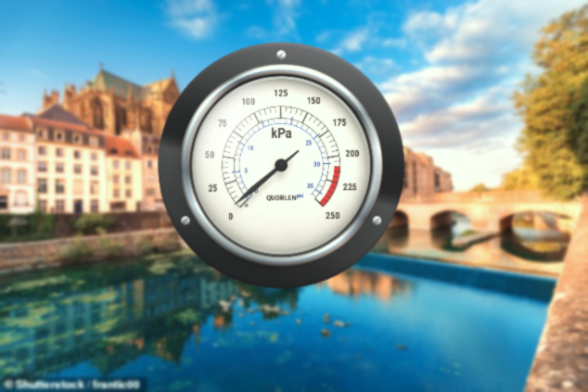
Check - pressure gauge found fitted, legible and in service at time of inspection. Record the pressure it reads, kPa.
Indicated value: 5 kPa
